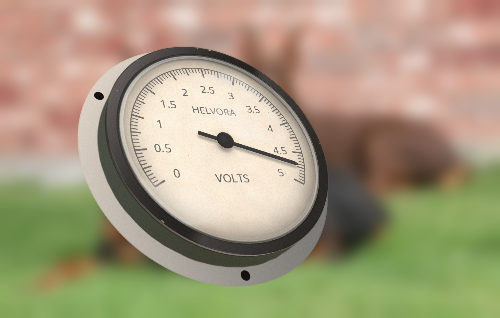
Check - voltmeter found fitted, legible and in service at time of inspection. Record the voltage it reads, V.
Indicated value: 4.75 V
